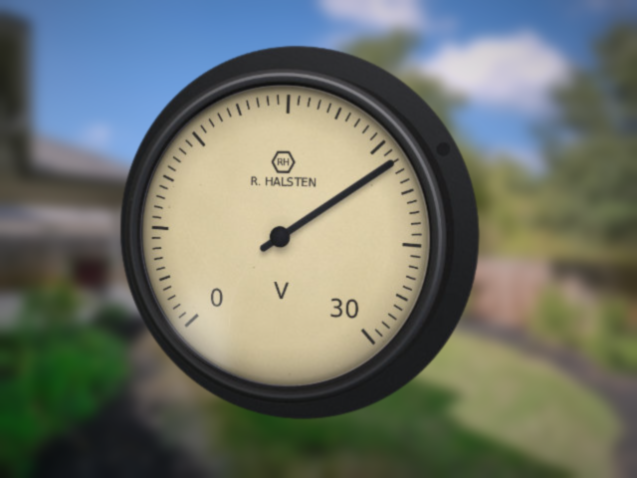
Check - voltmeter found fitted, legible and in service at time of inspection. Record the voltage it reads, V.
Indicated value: 21 V
